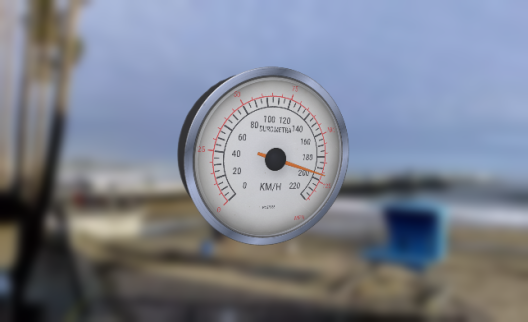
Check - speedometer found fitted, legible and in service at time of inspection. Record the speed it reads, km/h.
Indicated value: 195 km/h
